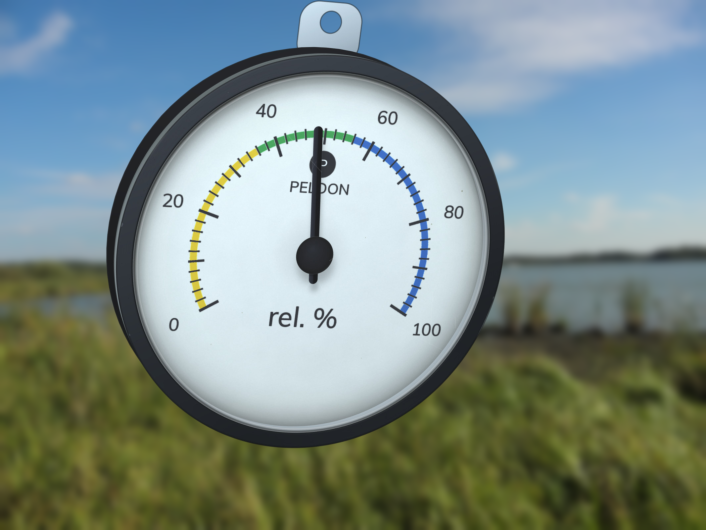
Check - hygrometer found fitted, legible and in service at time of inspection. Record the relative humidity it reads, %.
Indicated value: 48 %
